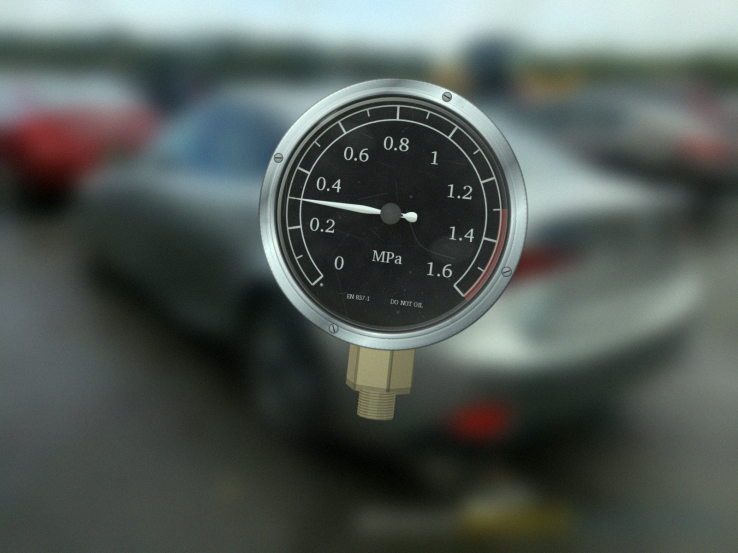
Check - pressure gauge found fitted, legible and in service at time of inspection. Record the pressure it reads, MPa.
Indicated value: 0.3 MPa
